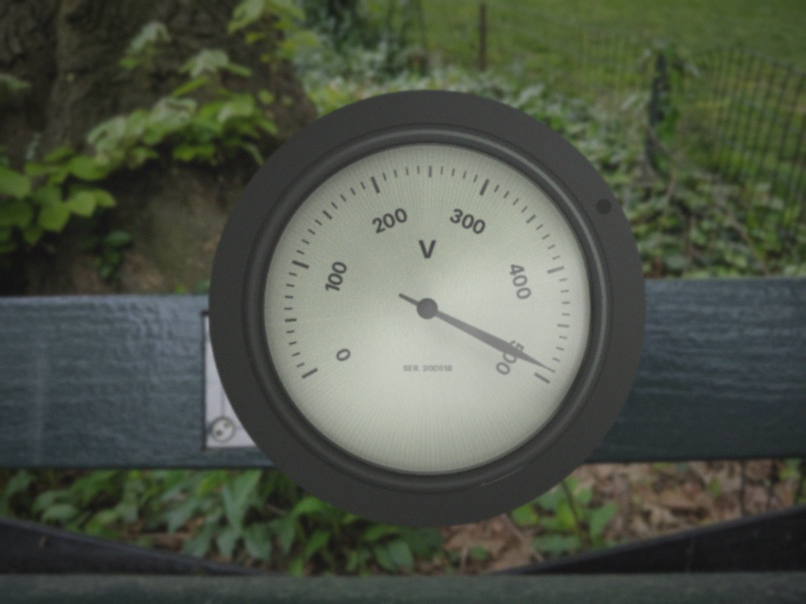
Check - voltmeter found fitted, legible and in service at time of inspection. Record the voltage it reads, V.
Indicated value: 490 V
